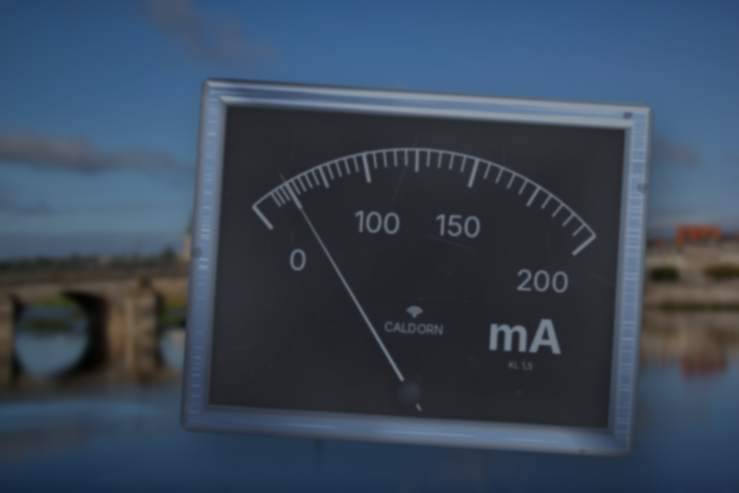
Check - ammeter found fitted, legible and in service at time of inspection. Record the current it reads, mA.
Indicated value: 50 mA
